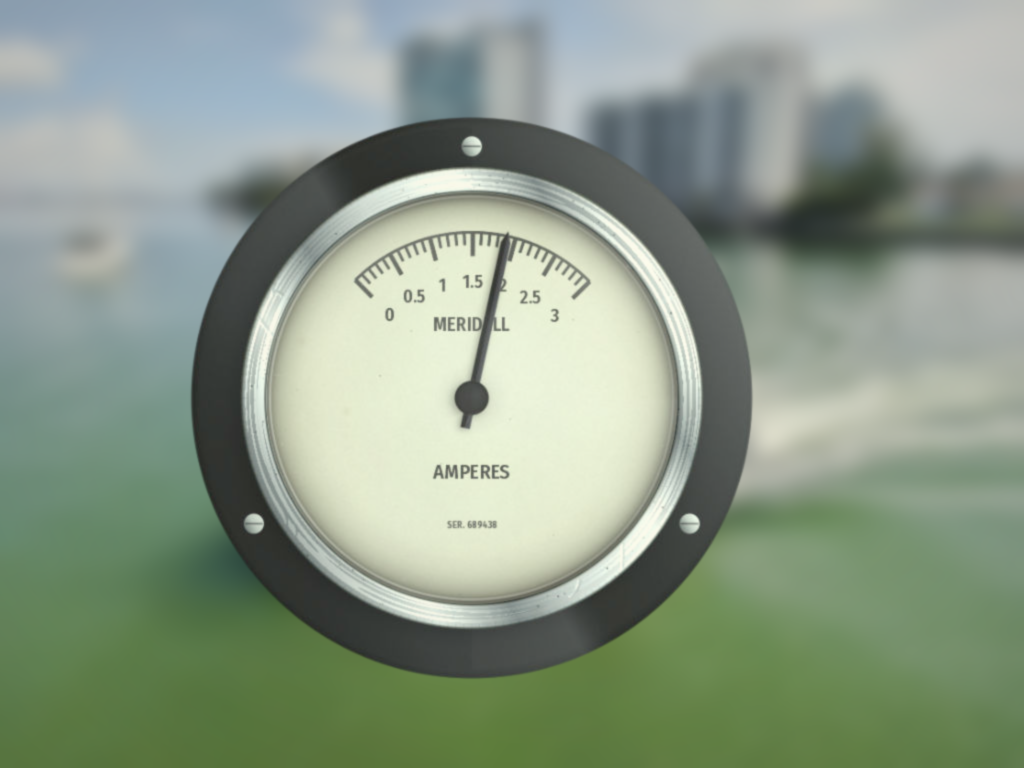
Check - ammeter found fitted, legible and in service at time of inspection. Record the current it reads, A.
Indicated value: 1.9 A
